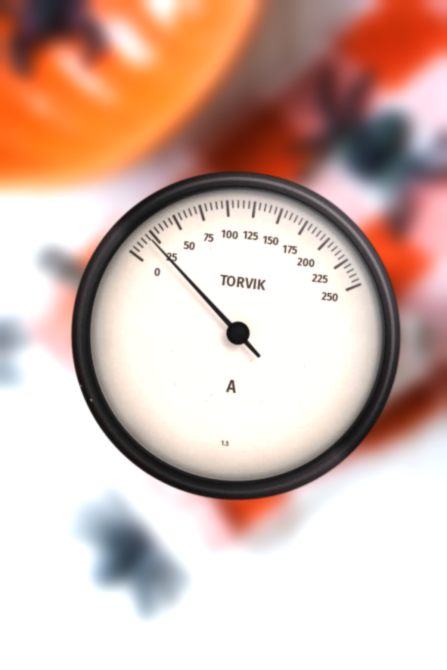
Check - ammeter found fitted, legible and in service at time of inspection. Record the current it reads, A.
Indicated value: 20 A
